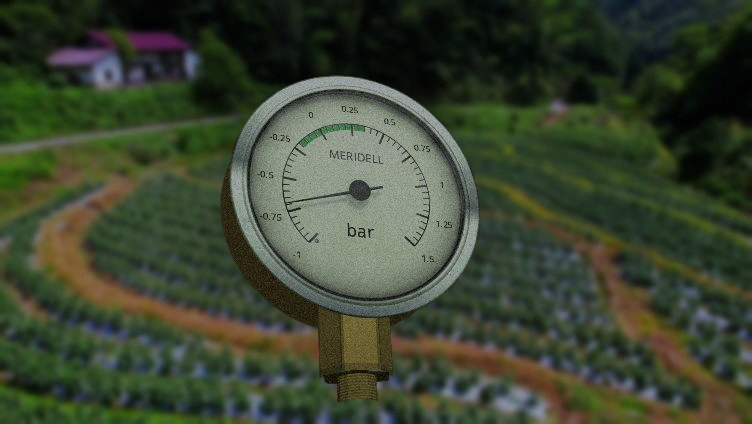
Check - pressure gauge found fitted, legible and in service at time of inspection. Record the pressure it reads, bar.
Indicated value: -0.7 bar
